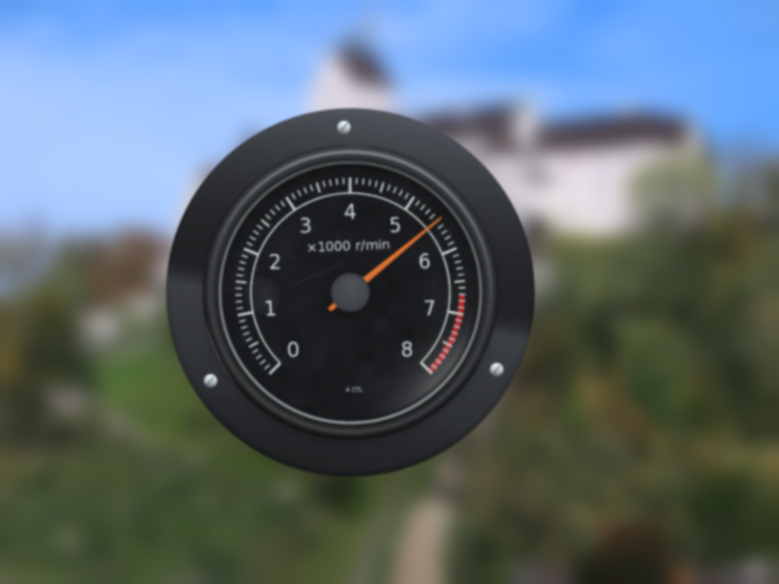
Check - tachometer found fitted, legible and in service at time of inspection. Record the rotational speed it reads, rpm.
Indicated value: 5500 rpm
